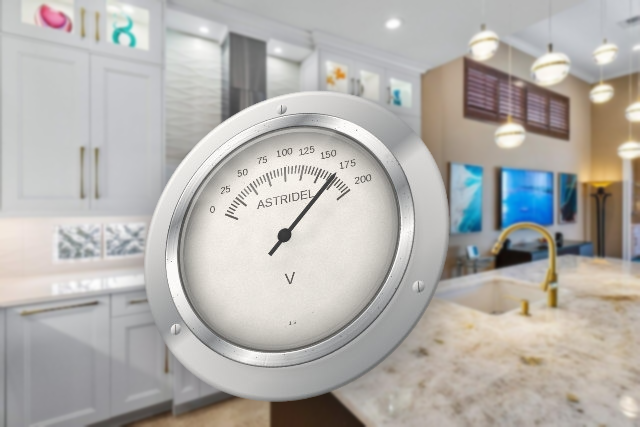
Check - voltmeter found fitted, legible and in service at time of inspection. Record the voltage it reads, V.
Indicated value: 175 V
